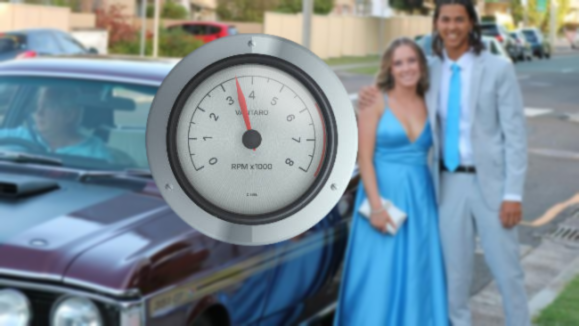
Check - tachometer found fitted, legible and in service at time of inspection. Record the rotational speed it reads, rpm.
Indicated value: 3500 rpm
